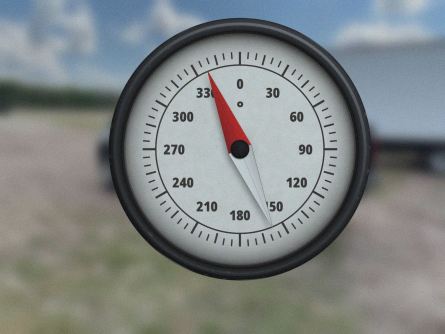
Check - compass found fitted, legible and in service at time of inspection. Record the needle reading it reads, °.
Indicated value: 337.5 °
